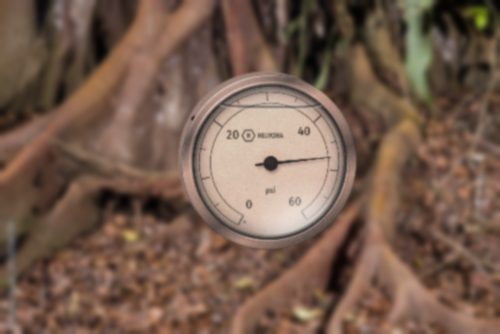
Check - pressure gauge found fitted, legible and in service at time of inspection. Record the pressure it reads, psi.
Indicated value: 47.5 psi
